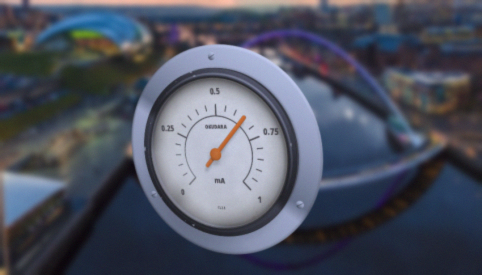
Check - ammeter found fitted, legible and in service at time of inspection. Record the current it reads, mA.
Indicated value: 0.65 mA
